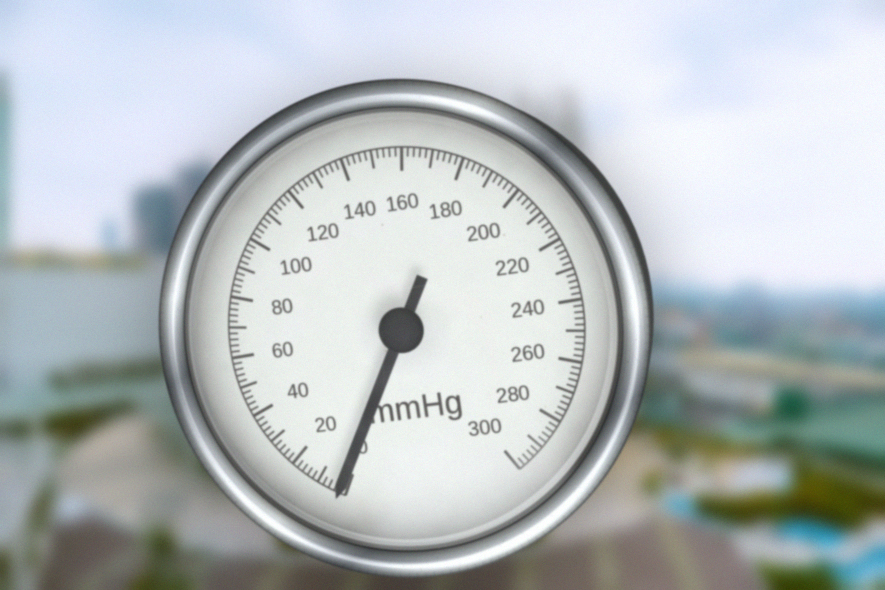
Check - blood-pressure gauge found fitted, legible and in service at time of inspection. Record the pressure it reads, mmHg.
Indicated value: 2 mmHg
